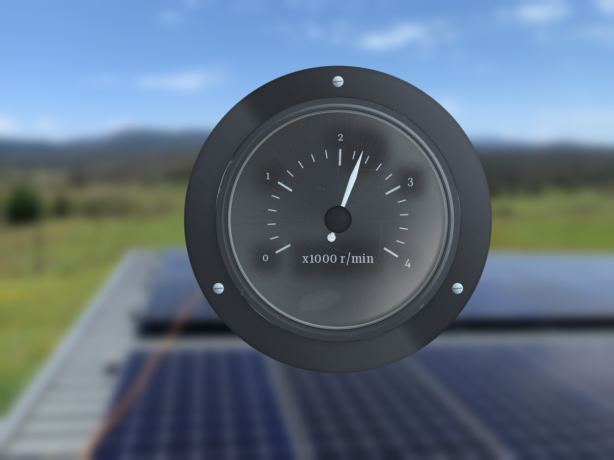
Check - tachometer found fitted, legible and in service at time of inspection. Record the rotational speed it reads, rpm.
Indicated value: 2300 rpm
